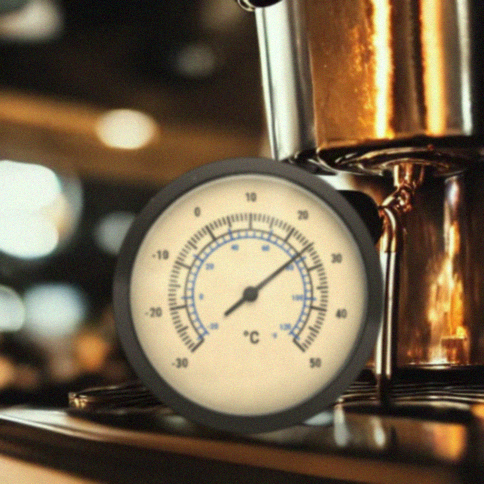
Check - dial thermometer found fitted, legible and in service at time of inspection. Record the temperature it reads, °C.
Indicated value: 25 °C
